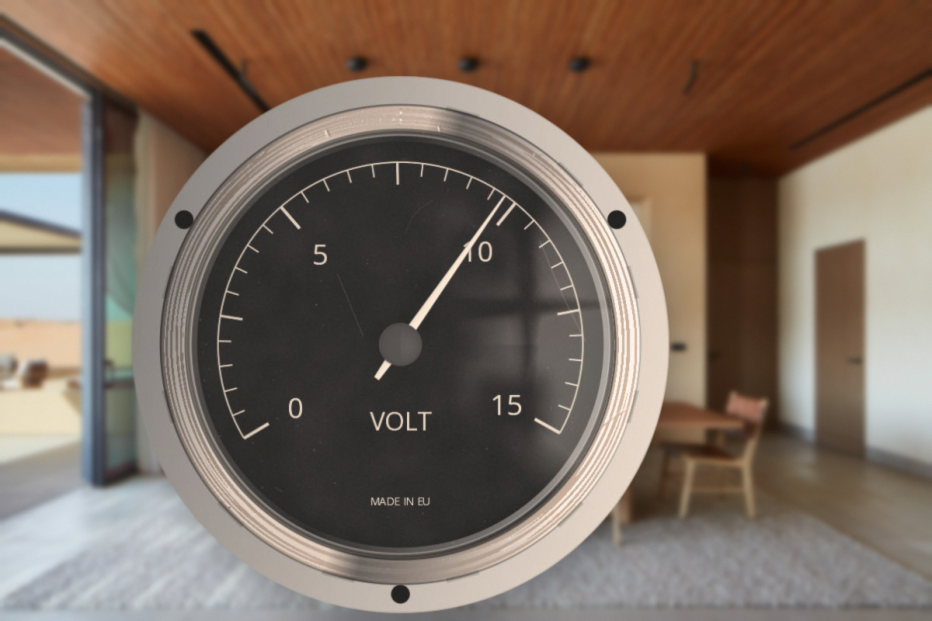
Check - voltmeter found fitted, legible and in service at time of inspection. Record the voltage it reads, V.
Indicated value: 9.75 V
